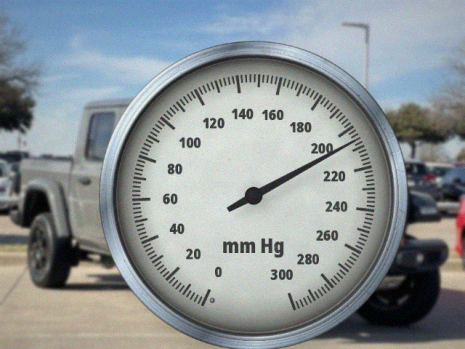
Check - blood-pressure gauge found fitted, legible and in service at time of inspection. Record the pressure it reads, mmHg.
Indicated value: 206 mmHg
